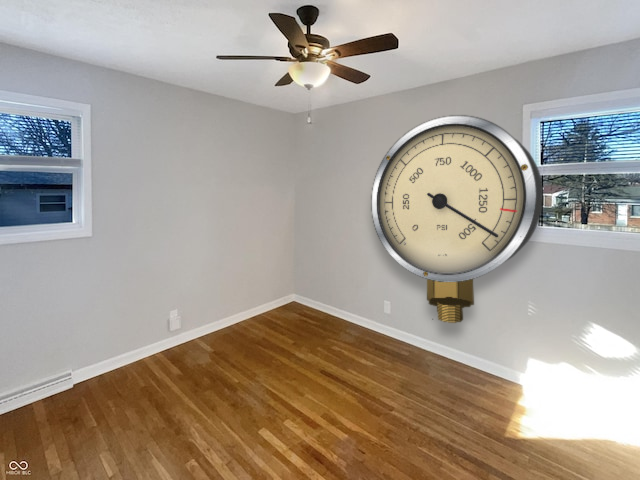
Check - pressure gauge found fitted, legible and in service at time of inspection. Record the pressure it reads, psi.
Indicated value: 1425 psi
